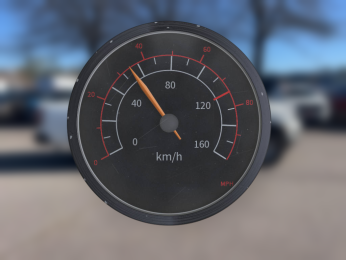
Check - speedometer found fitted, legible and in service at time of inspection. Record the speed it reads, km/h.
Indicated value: 55 km/h
